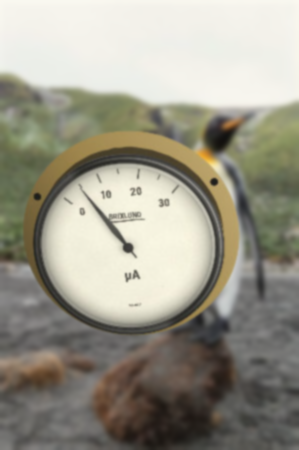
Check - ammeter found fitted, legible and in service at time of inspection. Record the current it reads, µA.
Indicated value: 5 µA
